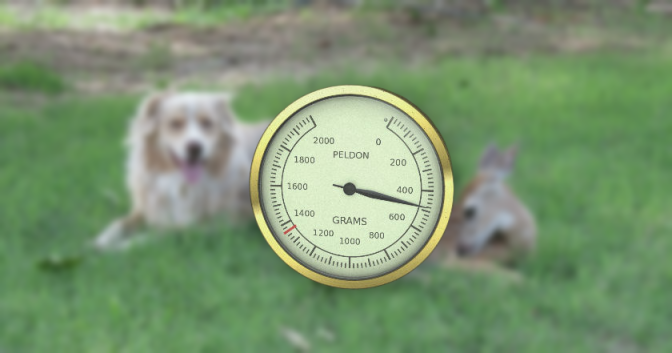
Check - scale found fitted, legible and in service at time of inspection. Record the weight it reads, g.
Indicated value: 480 g
